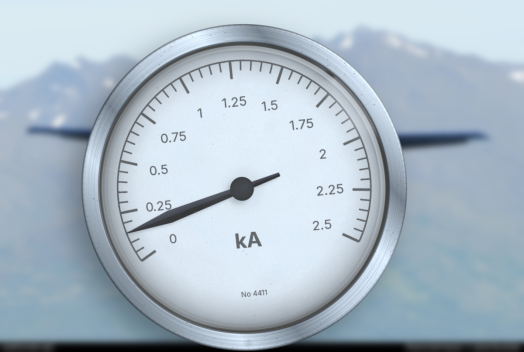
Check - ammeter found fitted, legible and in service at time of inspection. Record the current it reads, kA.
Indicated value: 0.15 kA
